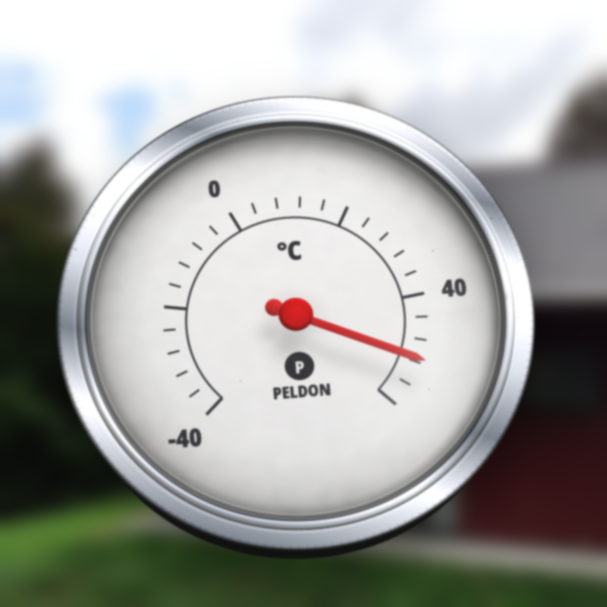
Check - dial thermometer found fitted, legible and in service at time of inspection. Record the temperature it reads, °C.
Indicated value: 52 °C
